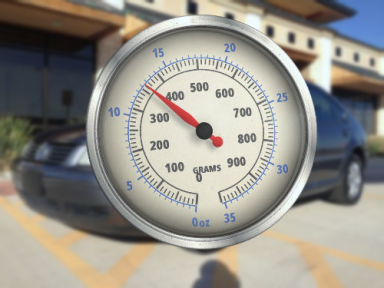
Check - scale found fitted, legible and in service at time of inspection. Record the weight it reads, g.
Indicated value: 360 g
